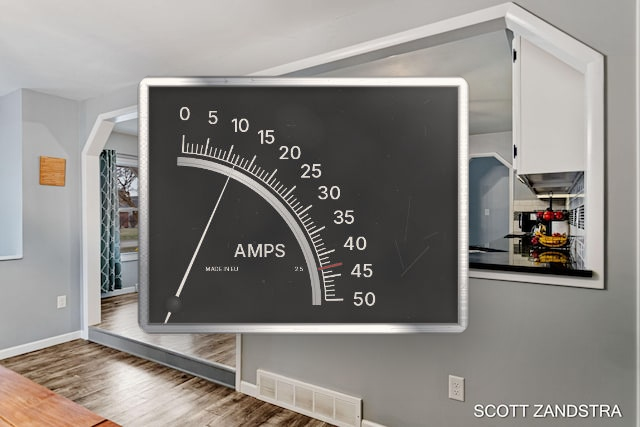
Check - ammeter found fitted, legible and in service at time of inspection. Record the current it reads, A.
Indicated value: 12 A
